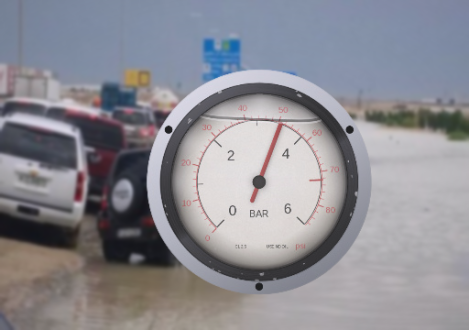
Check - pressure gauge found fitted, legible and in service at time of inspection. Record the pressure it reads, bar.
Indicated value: 3.5 bar
